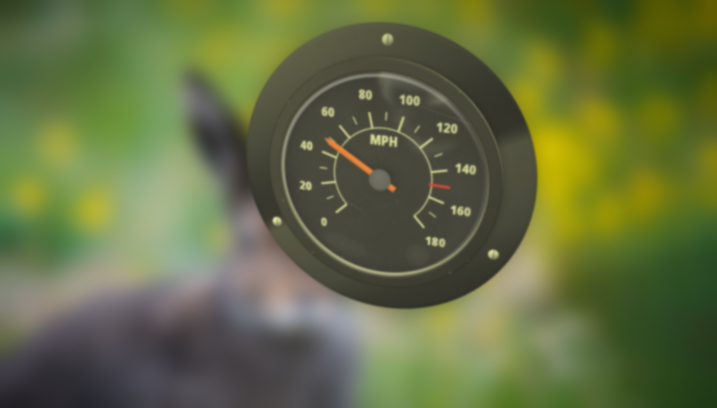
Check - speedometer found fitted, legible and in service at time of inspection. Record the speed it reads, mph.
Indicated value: 50 mph
